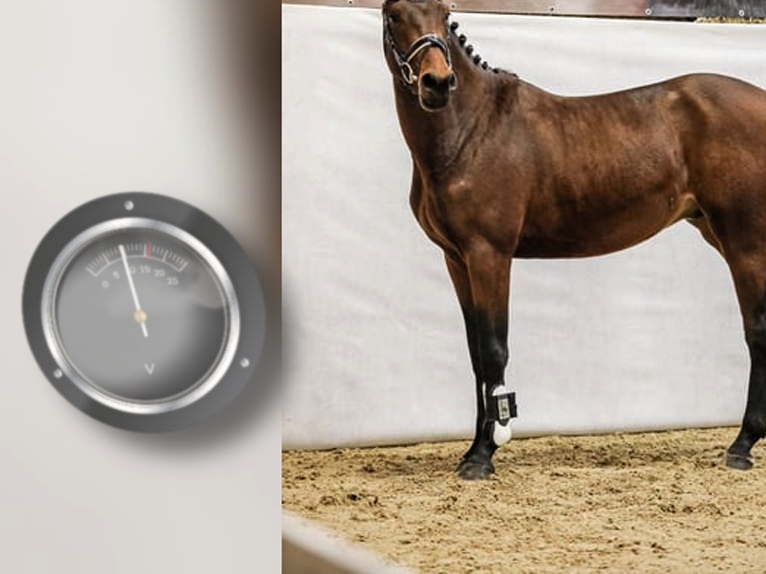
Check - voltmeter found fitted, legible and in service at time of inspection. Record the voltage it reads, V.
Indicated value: 10 V
